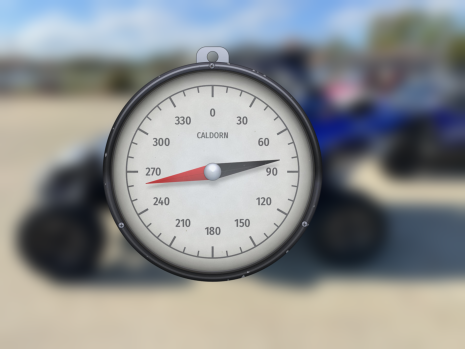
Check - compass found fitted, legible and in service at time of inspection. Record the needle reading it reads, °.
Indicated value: 260 °
